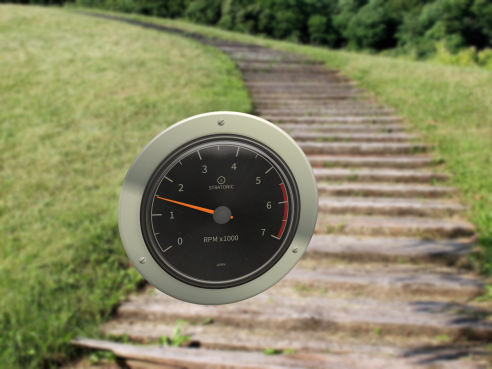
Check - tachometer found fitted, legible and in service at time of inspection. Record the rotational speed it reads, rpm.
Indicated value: 1500 rpm
